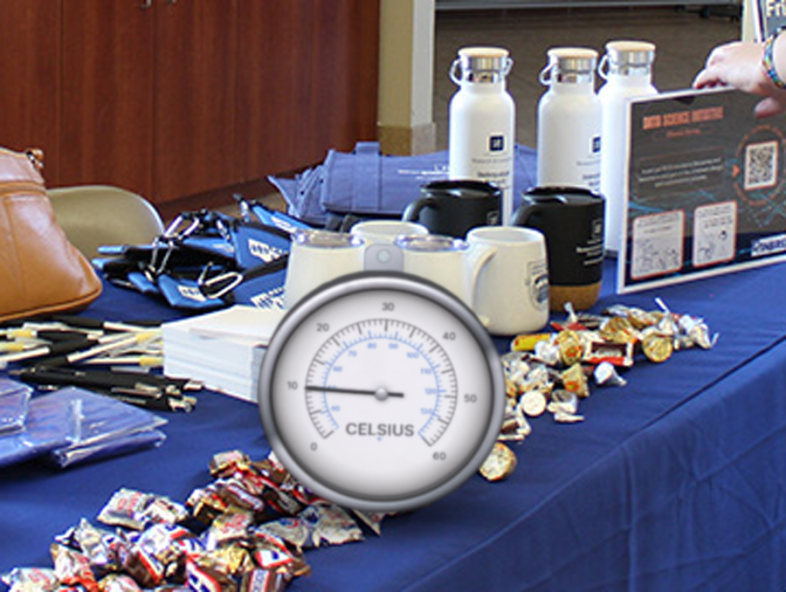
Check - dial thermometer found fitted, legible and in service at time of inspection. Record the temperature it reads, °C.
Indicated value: 10 °C
